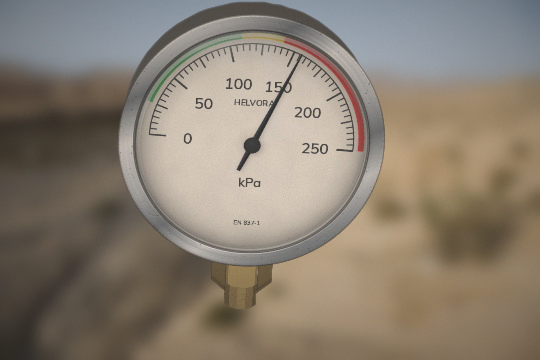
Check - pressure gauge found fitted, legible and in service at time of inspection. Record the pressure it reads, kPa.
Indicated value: 155 kPa
